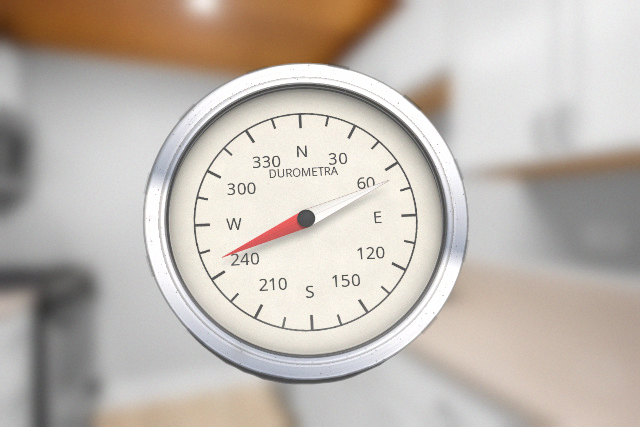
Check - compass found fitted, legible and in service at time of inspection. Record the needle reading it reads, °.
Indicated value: 247.5 °
